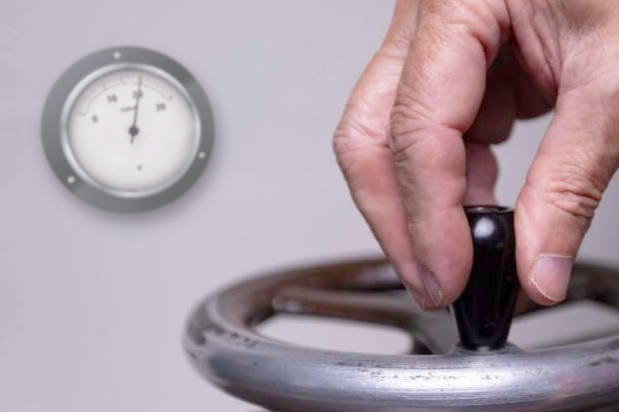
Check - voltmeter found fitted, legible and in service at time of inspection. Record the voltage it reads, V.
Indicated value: 20 V
